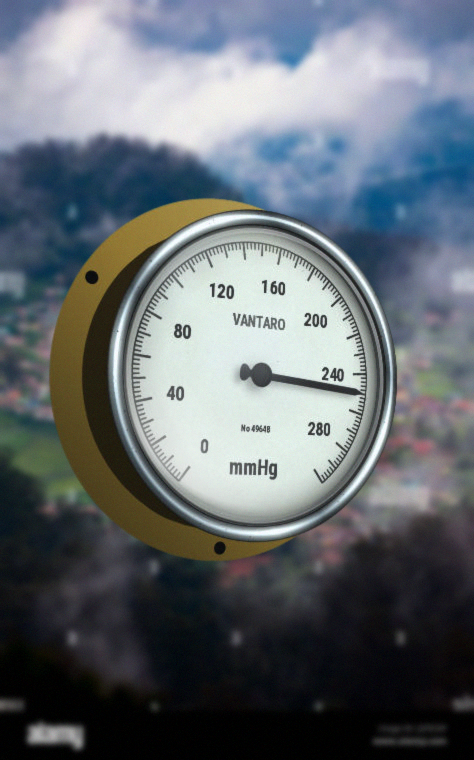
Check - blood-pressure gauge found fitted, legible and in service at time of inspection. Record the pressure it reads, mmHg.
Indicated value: 250 mmHg
